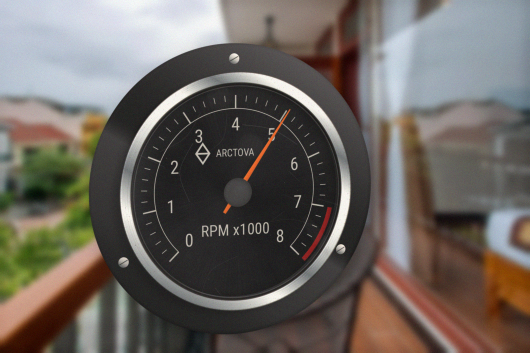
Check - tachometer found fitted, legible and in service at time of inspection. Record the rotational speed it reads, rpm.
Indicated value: 5000 rpm
